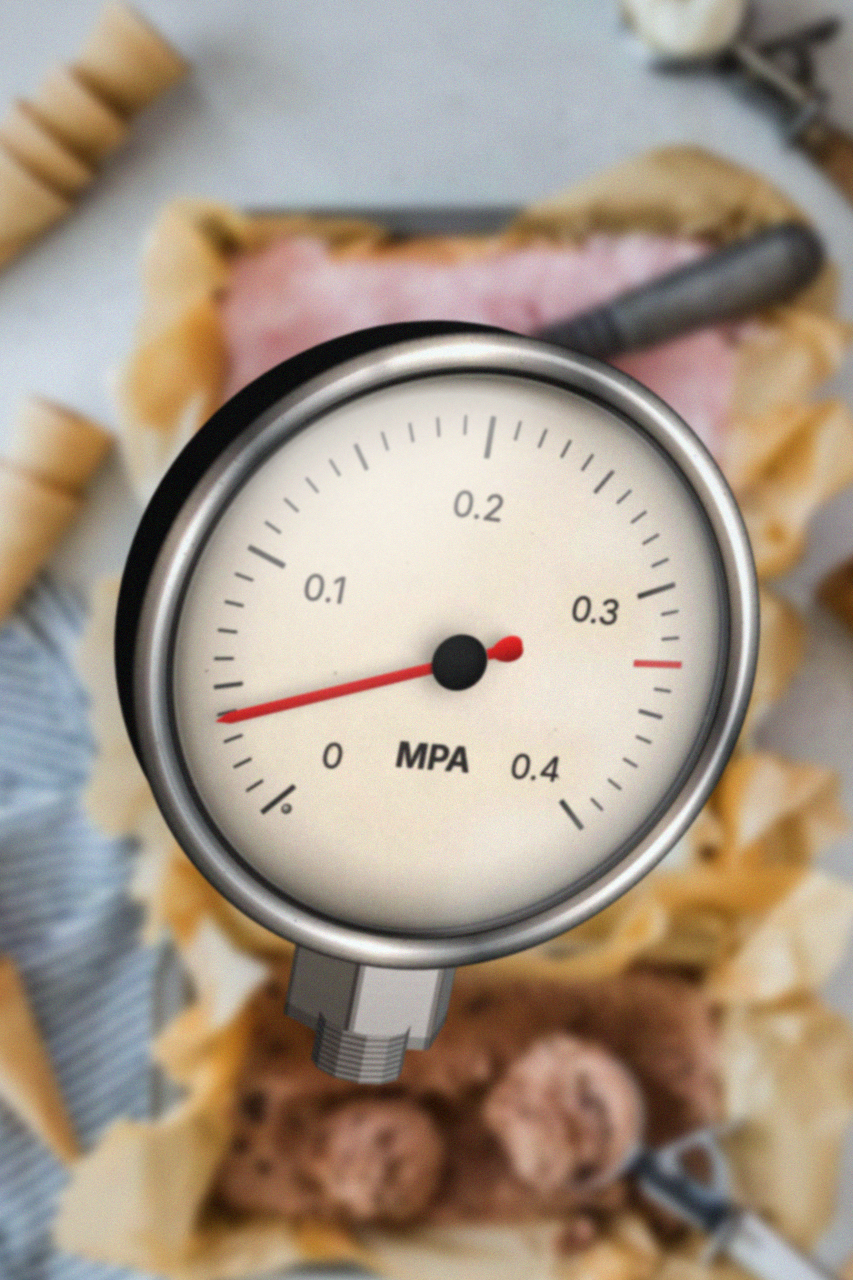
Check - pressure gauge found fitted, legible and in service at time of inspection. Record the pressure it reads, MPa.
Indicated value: 0.04 MPa
